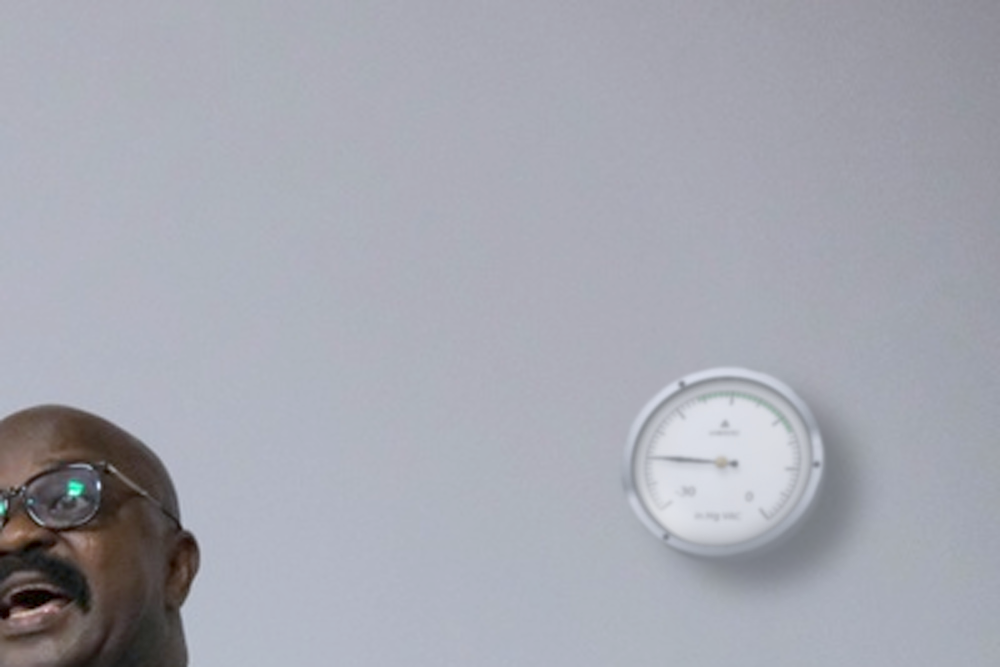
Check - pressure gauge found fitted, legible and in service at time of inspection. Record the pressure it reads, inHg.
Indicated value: -25 inHg
